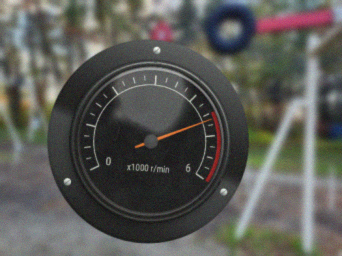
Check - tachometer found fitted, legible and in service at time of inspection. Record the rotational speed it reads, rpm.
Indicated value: 4625 rpm
